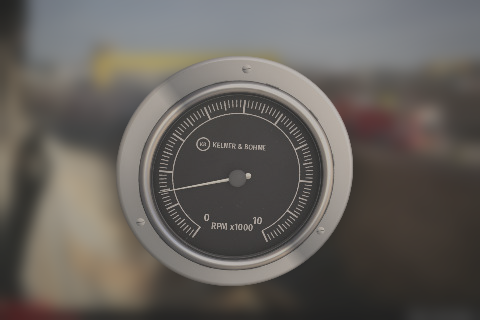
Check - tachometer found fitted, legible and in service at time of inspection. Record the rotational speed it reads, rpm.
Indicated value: 1500 rpm
